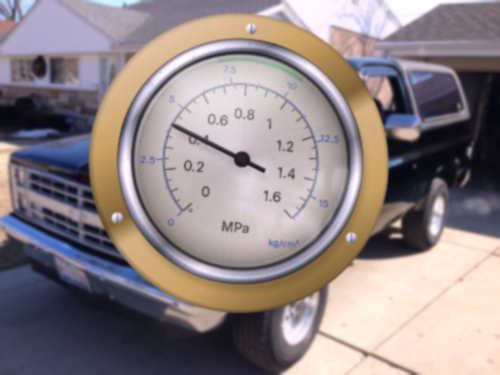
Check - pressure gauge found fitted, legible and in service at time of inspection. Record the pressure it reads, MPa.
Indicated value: 0.4 MPa
